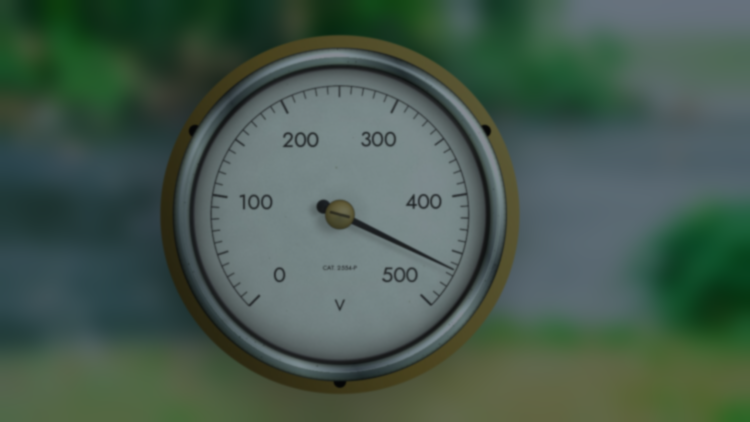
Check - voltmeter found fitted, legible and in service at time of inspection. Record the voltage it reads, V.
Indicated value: 465 V
